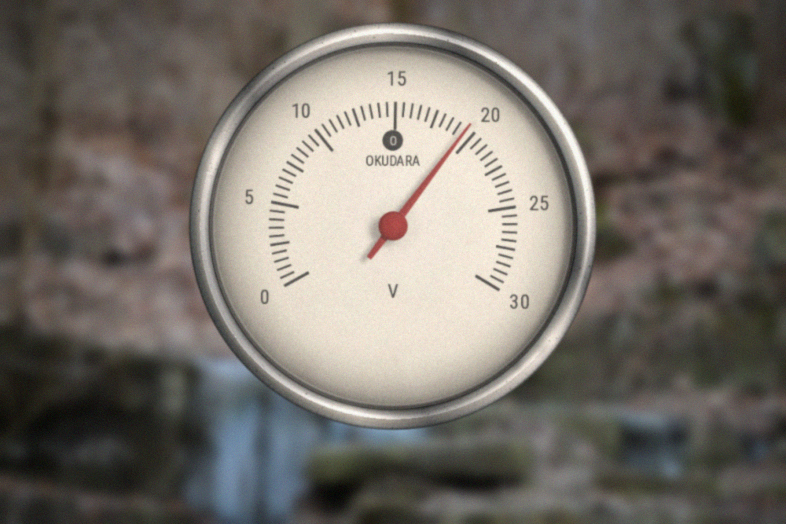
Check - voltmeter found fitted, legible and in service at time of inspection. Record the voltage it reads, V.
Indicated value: 19.5 V
